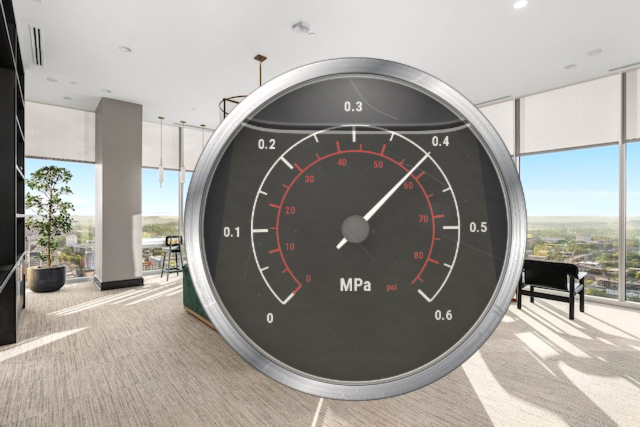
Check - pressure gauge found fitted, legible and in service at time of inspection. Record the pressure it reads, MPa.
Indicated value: 0.4 MPa
